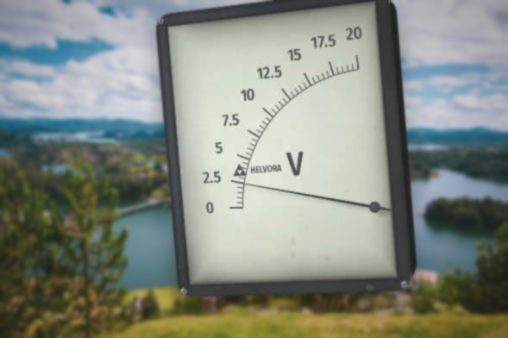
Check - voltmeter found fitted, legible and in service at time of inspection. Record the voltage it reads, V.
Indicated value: 2.5 V
